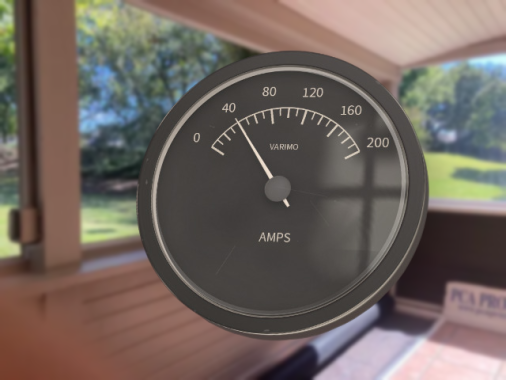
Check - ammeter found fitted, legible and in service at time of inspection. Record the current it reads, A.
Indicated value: 40 A
